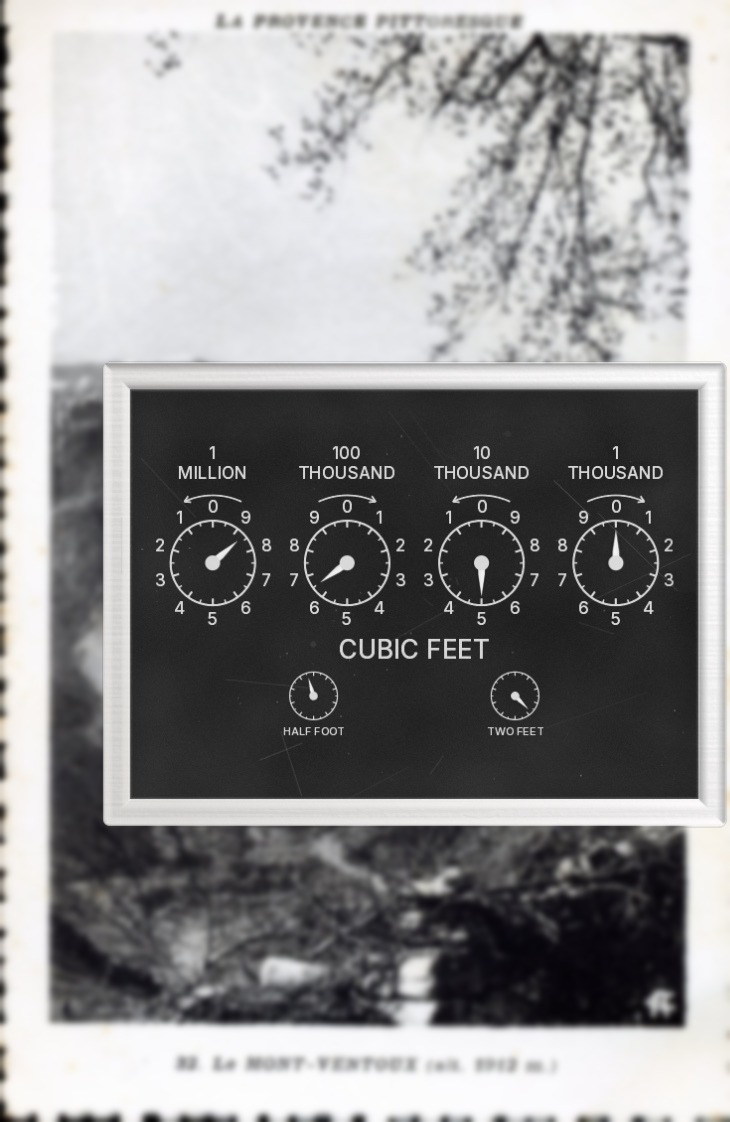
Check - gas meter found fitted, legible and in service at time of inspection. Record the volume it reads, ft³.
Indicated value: 865000 ft³
